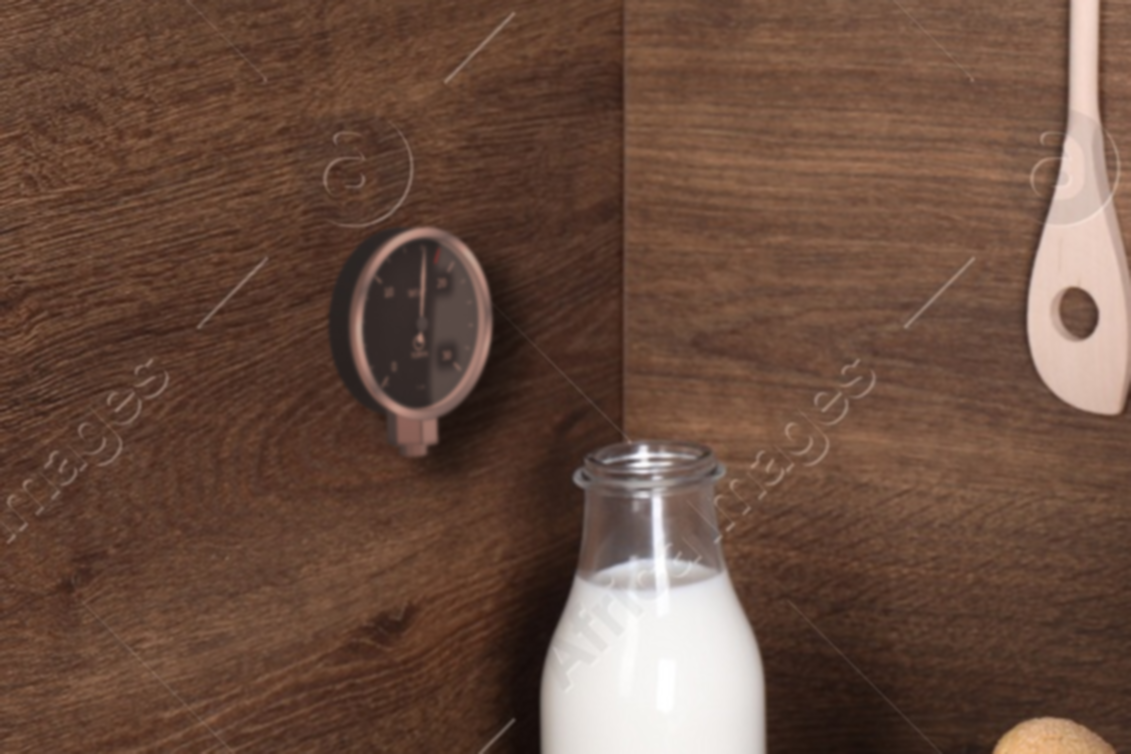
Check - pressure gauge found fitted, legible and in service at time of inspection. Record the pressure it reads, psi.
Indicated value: 16 psi
